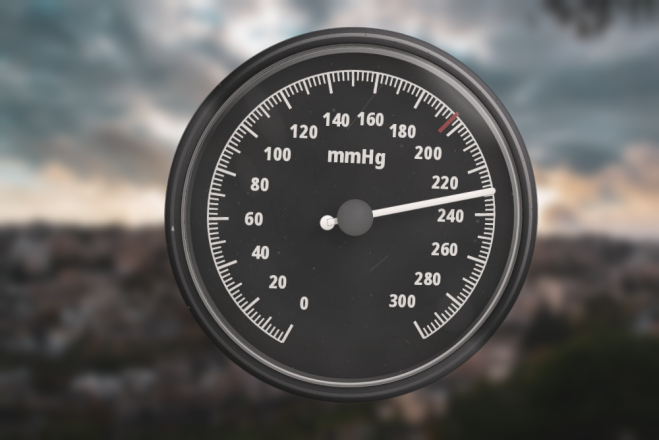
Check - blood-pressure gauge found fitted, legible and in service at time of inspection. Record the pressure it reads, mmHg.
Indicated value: 230 mmHg
